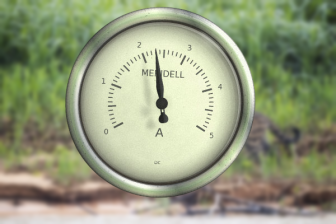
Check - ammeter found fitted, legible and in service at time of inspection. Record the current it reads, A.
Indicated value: 2.3 A
